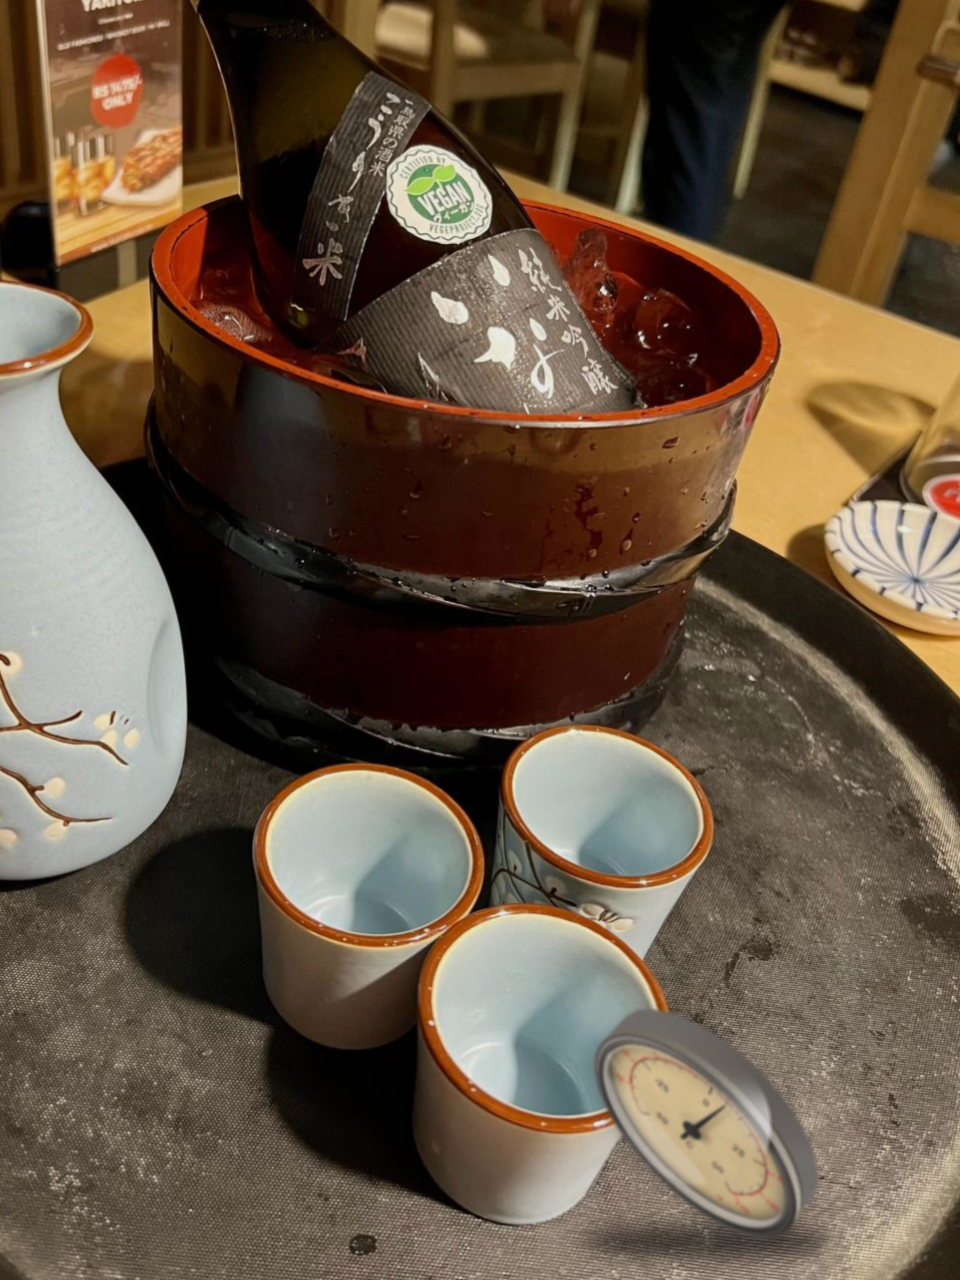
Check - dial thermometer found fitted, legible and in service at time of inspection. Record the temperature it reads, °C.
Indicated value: 5 °C
